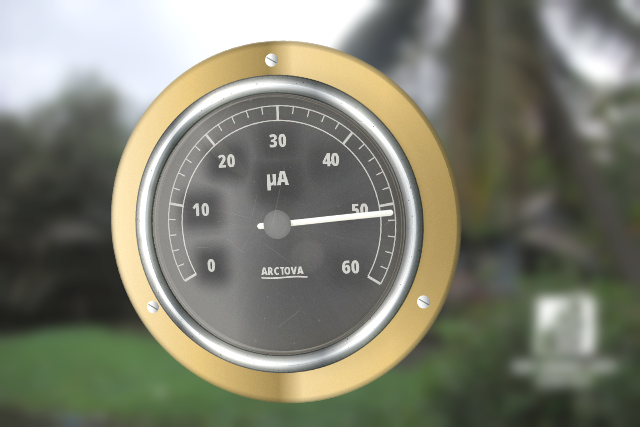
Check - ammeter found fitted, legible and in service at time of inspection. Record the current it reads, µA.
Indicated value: 51 µA
